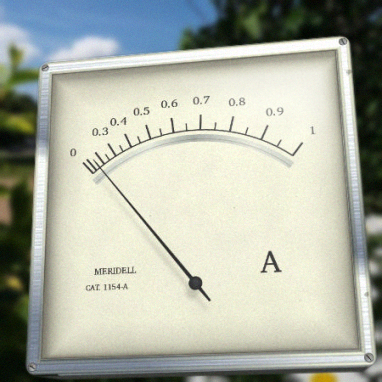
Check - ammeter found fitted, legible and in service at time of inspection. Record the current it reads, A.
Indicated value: 0.15 A
